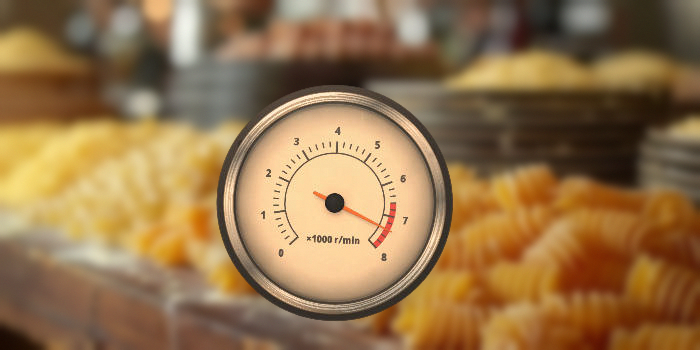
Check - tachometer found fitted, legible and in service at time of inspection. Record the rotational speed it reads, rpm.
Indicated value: 7400 rpm
